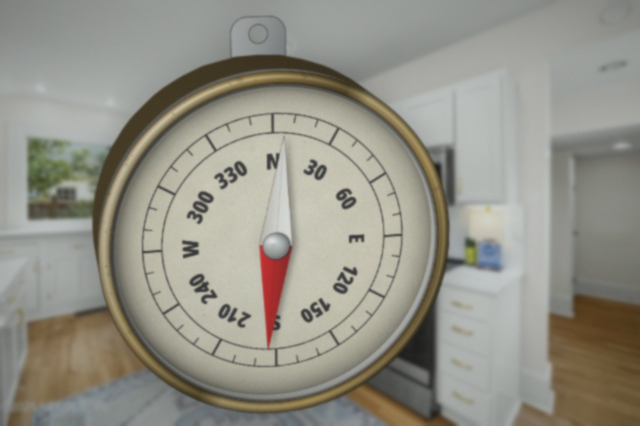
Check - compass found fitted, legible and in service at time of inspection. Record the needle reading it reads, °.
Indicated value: 185 °
